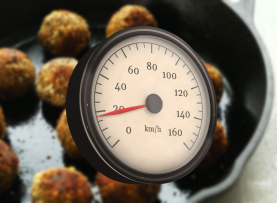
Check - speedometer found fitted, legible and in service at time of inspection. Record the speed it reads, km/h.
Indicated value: 17.5 km/h
